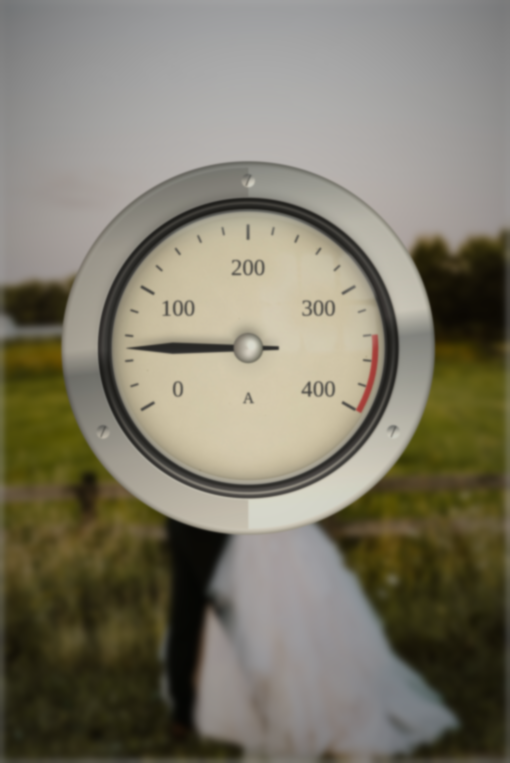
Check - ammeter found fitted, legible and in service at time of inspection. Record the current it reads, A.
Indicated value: 50 A
